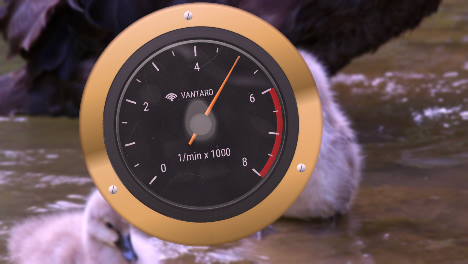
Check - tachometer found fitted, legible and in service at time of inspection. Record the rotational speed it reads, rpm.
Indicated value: 5000 rpm
